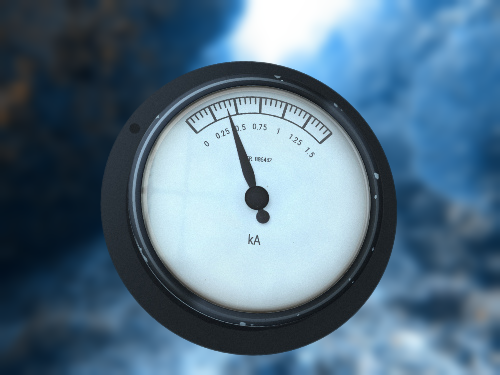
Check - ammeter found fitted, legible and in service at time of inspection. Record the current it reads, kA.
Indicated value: 0.4 kA
